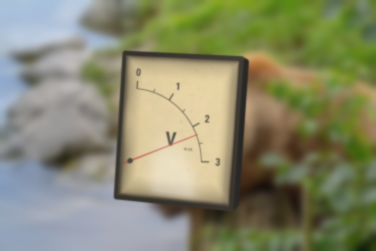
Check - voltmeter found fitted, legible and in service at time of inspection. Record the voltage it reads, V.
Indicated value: 2.25 V
